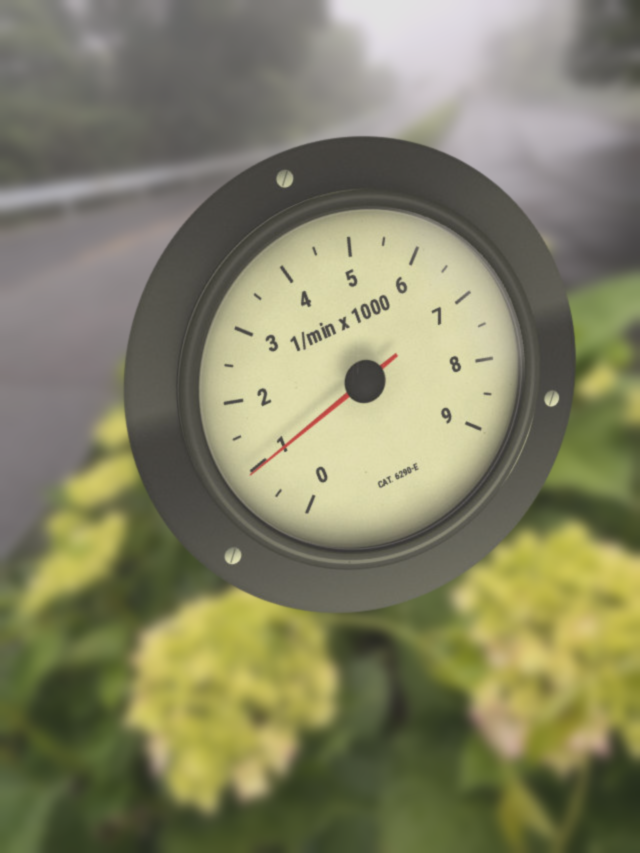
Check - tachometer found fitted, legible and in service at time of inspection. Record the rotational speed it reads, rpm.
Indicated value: 1000 rpm
